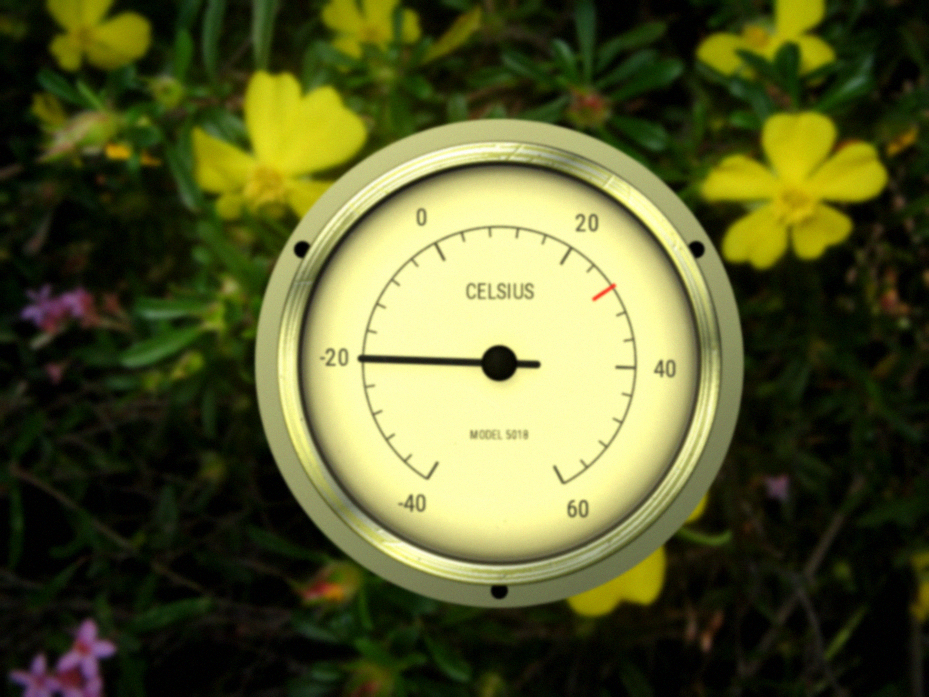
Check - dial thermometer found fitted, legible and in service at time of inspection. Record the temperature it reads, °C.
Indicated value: -20 °C
